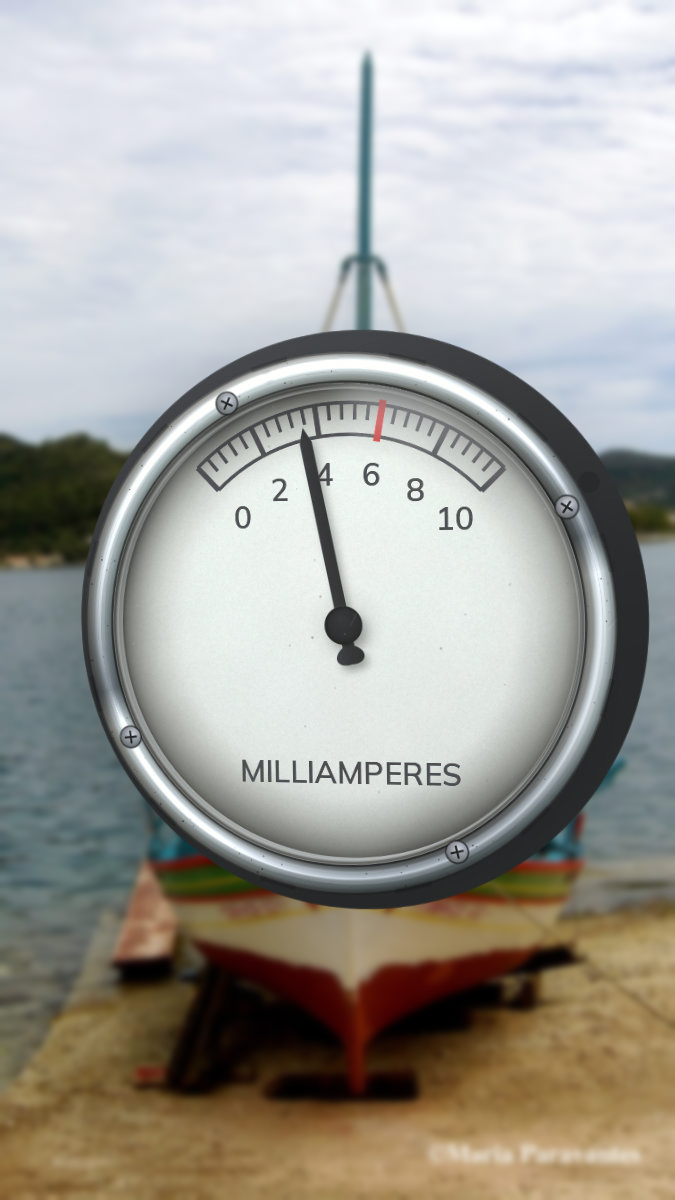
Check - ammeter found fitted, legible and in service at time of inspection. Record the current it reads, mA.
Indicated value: 3.6 mA
